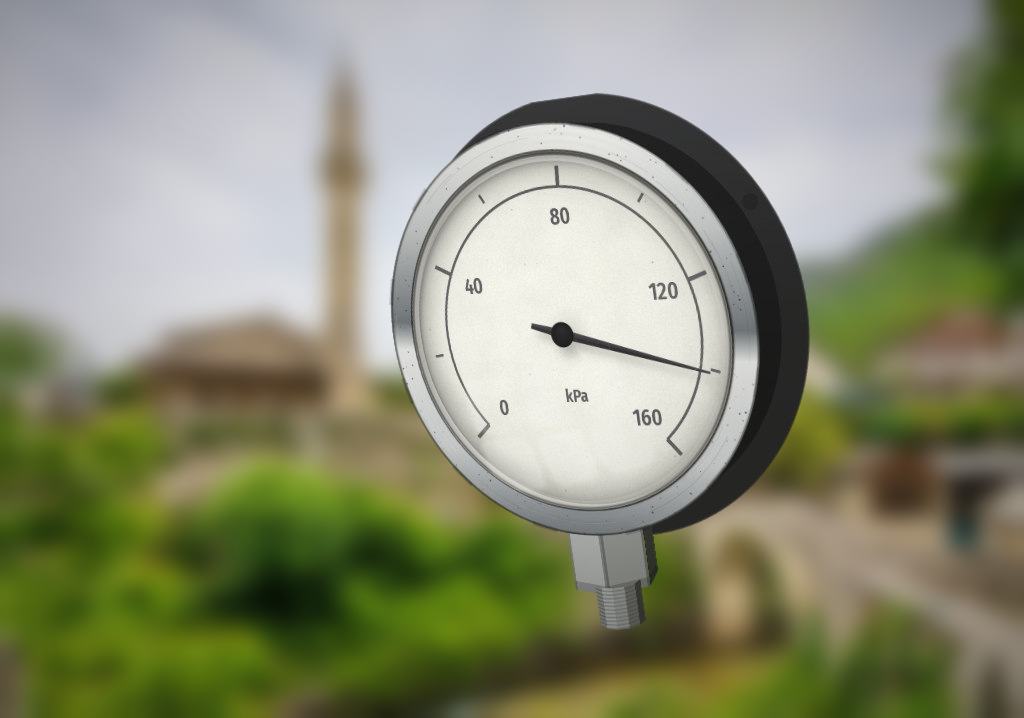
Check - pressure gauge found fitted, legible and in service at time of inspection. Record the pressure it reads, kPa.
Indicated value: 140 kPa
